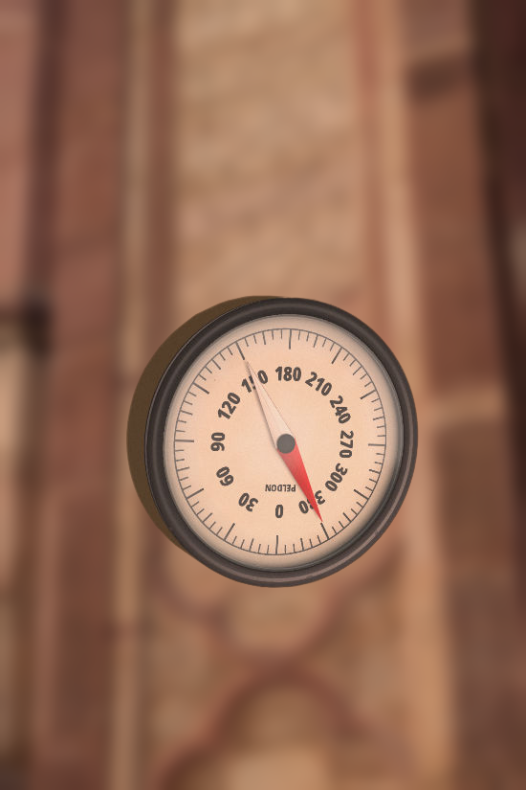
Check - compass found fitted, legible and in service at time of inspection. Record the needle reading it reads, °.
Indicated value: 330 °
